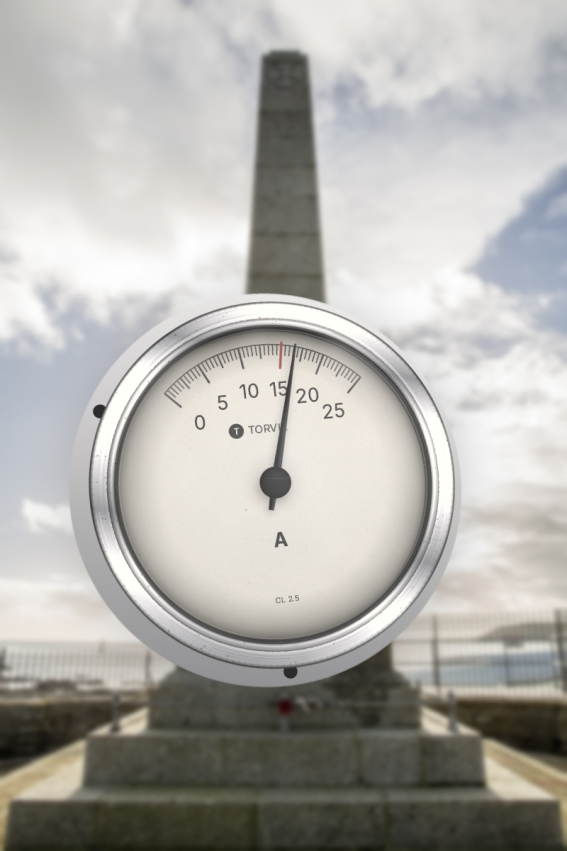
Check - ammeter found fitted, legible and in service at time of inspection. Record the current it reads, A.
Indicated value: 16.5 A
